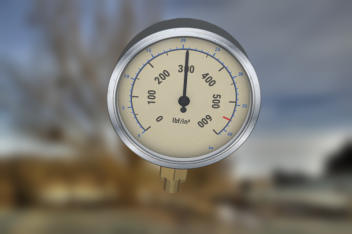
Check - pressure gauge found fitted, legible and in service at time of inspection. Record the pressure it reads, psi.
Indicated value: 300 psi
